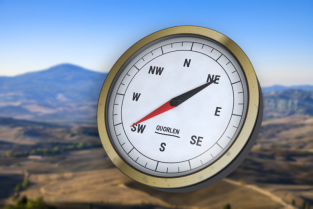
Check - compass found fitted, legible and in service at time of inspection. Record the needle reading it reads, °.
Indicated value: 230 °
